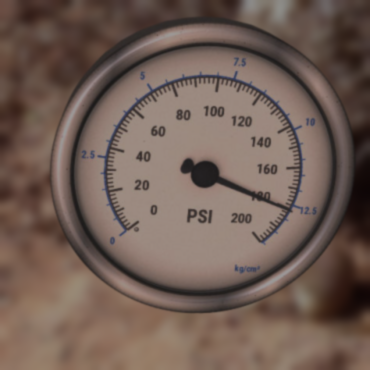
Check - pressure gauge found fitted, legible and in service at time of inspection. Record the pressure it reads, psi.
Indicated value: 180 psi
